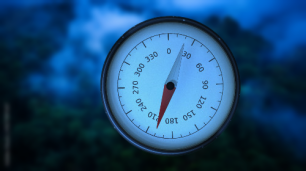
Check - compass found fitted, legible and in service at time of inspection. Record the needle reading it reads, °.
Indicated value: 200 °
